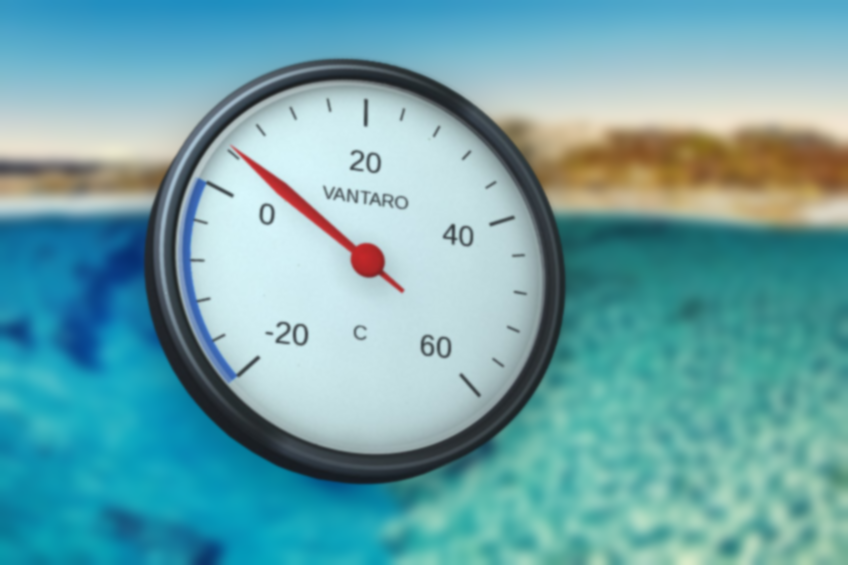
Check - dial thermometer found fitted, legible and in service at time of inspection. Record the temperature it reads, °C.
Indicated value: 4 °C
